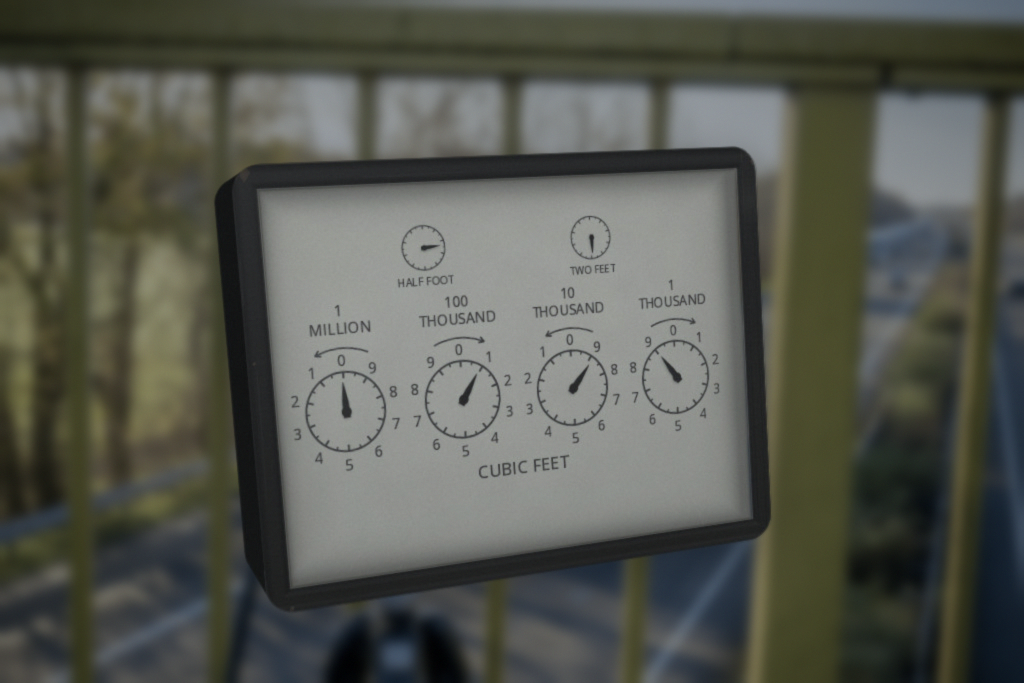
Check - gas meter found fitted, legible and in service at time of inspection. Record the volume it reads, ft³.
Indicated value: 8900 ft³
